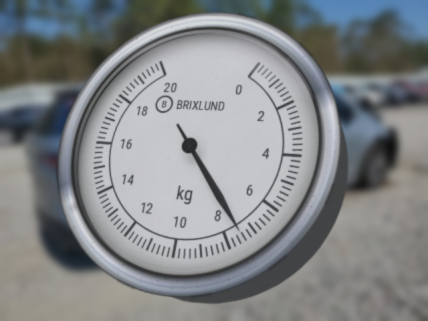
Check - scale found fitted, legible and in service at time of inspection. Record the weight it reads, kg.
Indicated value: 7.4 kg
